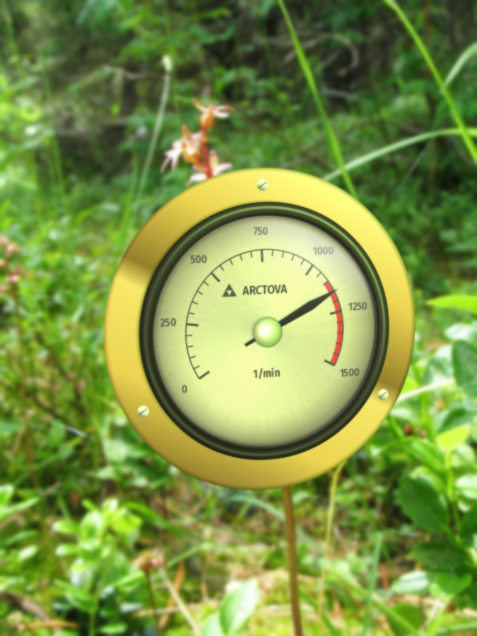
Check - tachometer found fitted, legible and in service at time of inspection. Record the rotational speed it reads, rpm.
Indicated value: 1150 rpm
